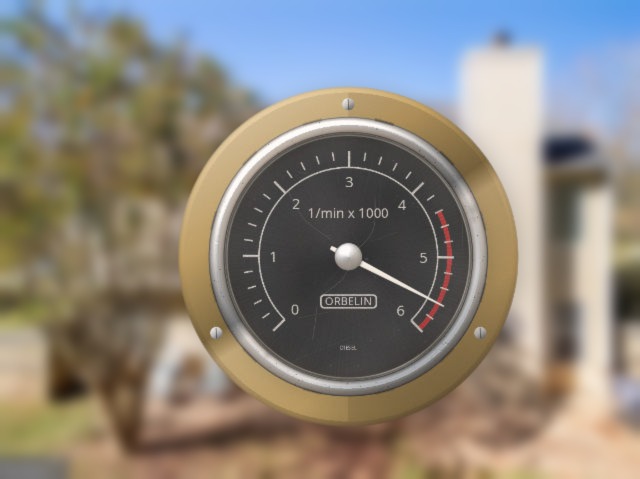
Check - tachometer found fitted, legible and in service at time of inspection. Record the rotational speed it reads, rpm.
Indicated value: 5600 rpm
